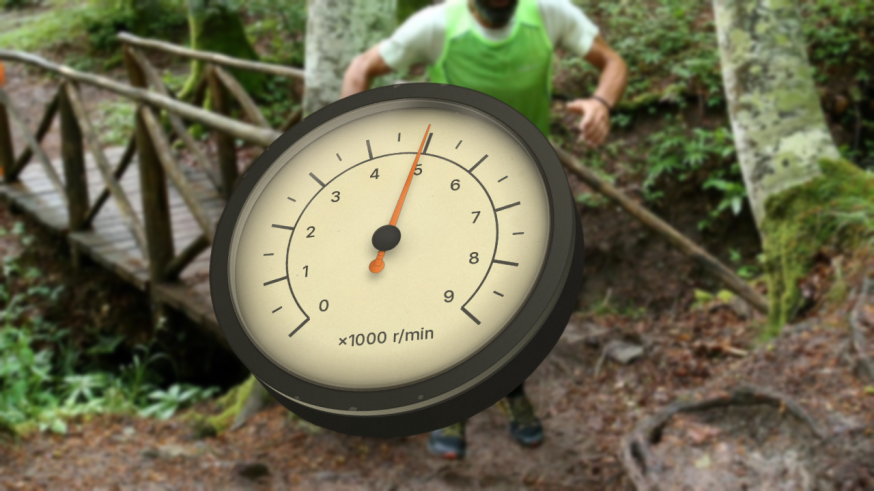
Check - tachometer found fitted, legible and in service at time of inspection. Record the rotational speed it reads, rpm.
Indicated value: 5000 rpm
